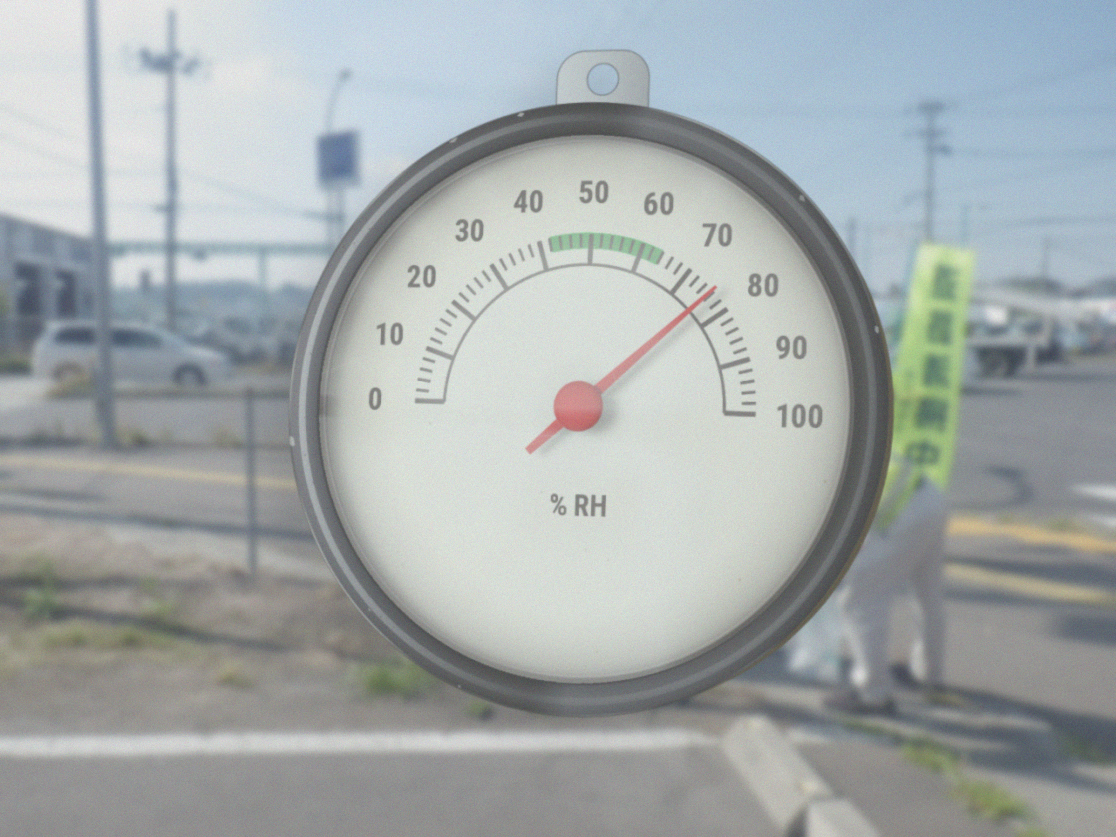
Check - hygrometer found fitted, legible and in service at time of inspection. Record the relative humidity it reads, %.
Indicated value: 76 %
